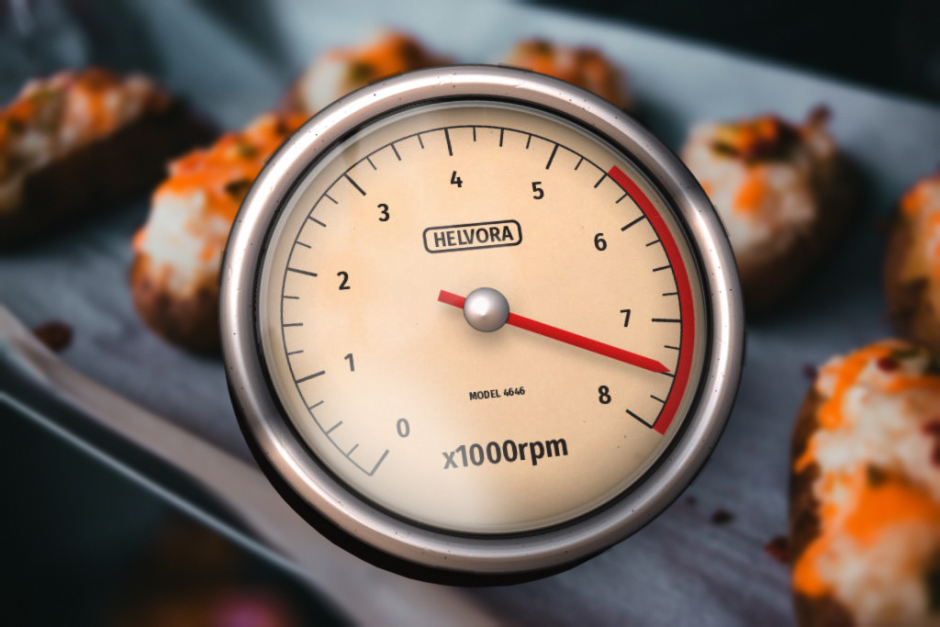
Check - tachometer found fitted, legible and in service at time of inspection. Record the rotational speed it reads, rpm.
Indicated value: 7500 rpm
